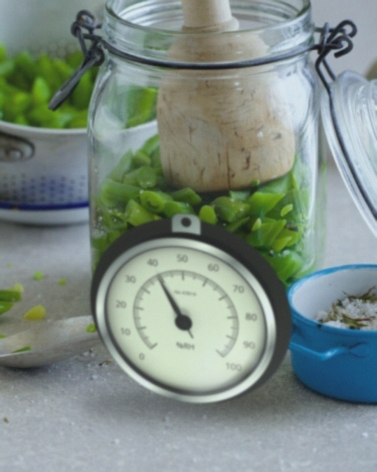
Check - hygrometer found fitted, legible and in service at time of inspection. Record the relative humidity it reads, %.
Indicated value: 40 %
